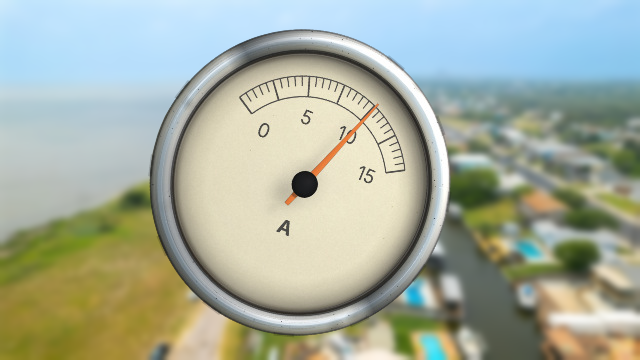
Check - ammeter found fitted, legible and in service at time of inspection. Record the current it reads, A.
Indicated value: 10 A
